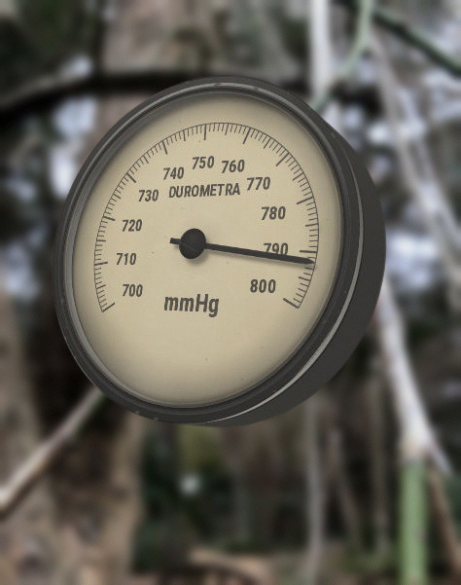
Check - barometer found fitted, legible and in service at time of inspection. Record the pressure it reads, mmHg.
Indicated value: 792 mmHg
